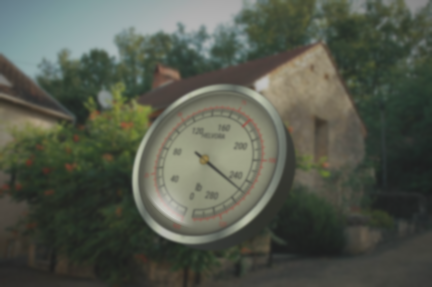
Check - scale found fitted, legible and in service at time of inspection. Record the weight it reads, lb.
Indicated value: 250 lb
